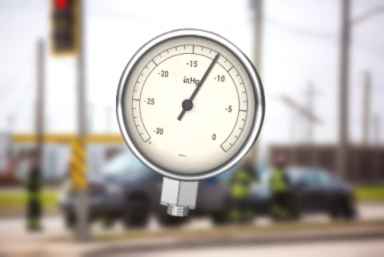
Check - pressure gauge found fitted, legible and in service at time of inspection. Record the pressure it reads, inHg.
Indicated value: -12 inHg
